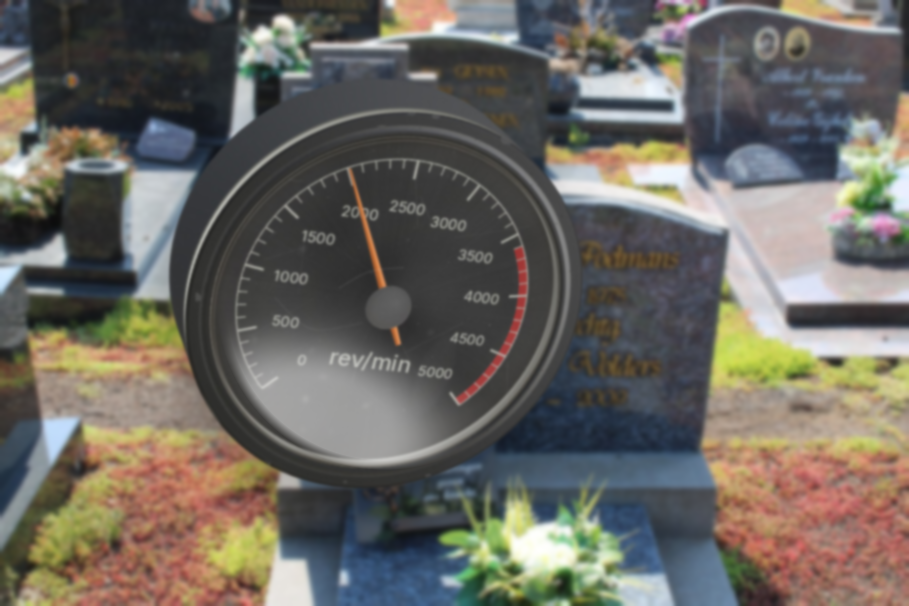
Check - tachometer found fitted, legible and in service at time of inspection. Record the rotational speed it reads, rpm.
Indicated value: 2000 rpm
